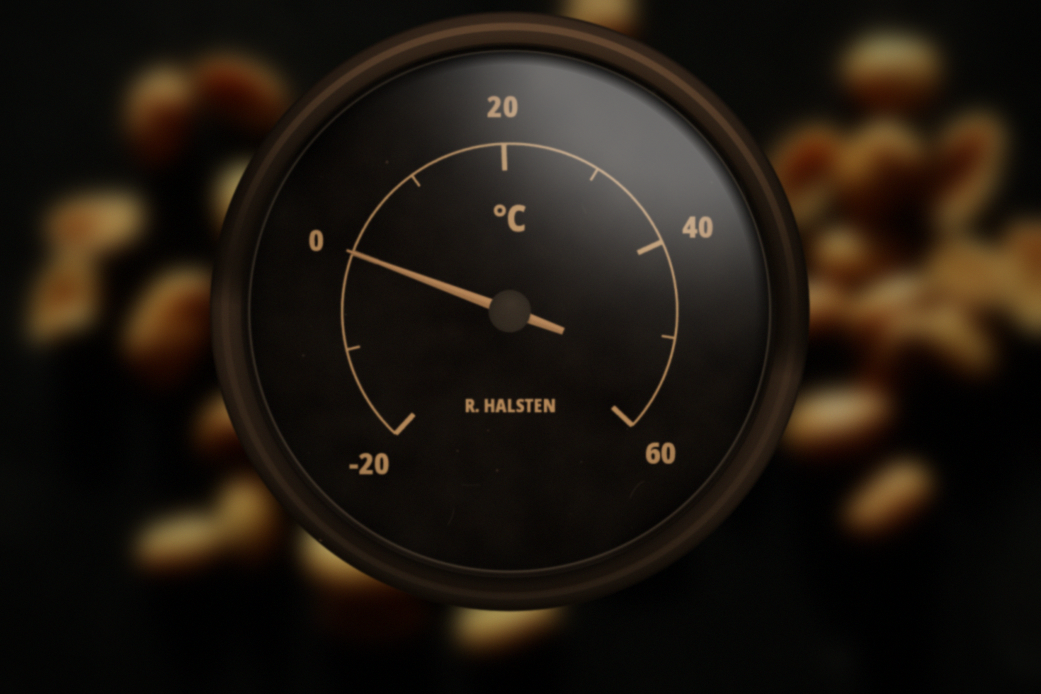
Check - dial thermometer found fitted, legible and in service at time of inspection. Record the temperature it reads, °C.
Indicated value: 0 °C
